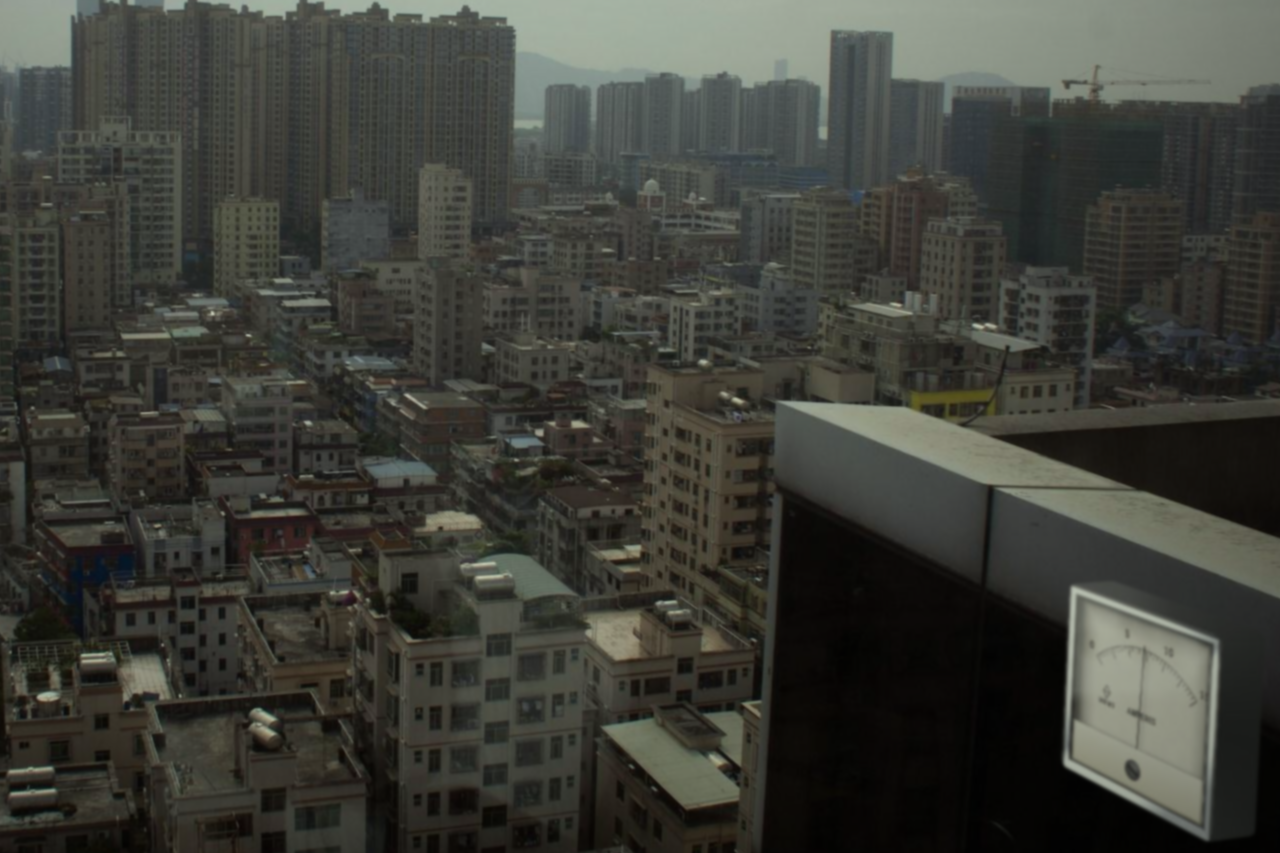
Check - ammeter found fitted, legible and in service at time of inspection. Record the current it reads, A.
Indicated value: 7.5 A
